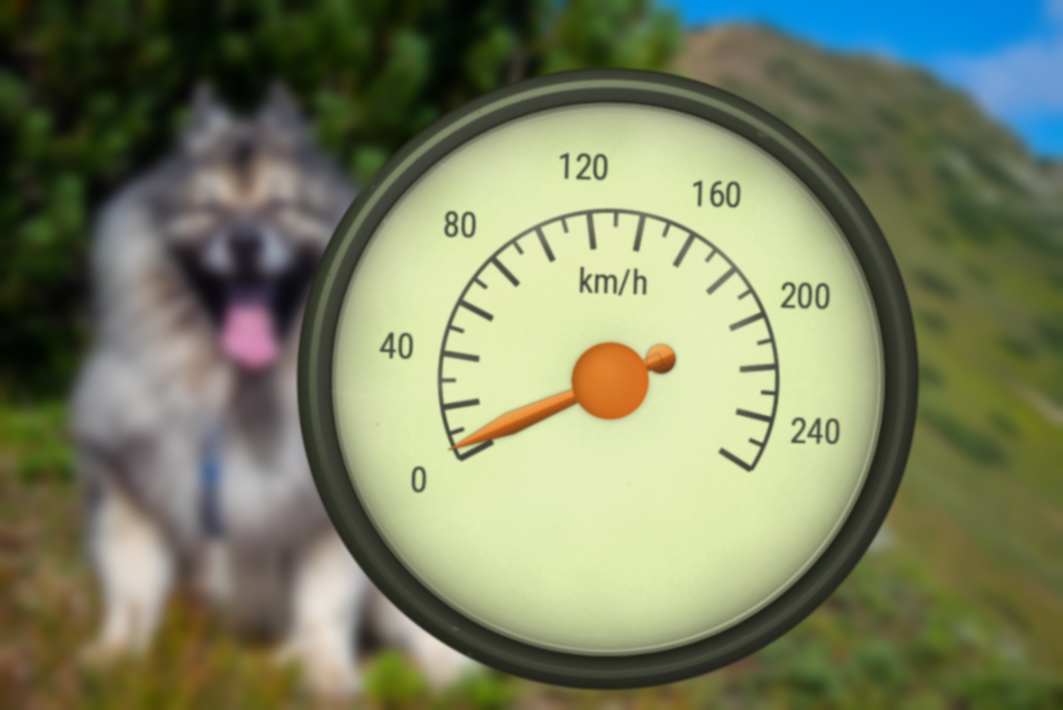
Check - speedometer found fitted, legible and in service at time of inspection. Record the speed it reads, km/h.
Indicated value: 5 km/h
